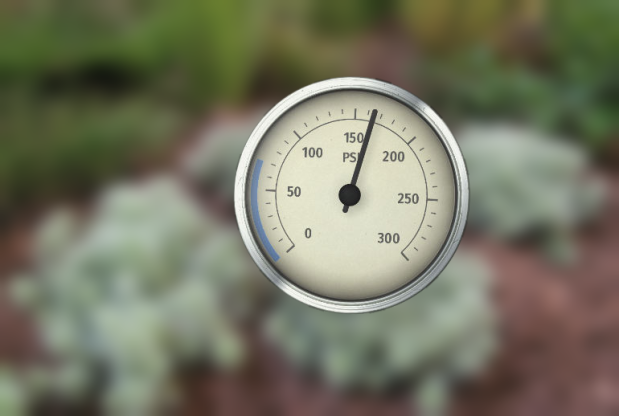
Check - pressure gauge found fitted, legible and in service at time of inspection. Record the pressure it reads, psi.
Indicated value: 165 psi
